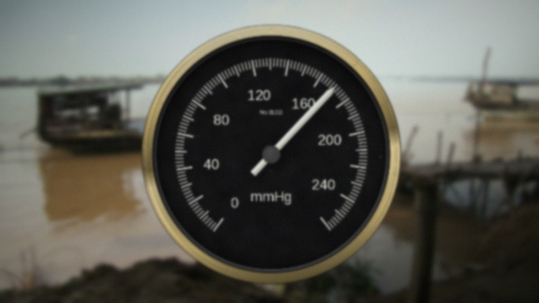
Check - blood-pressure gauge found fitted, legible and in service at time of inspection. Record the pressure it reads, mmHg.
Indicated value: 170 mmHg
